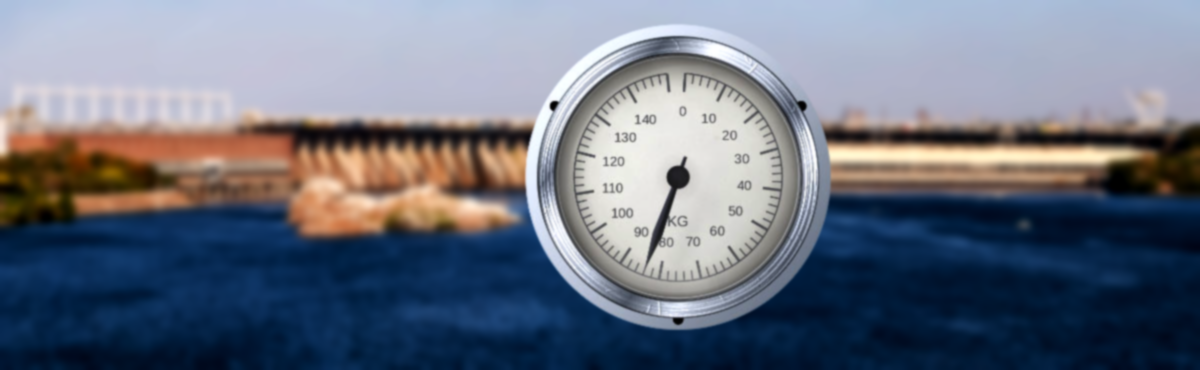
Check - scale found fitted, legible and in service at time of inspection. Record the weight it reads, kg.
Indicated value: 84 kg
